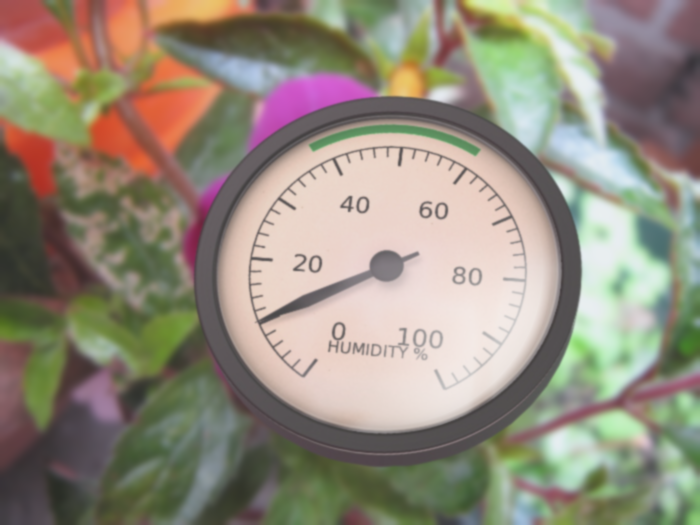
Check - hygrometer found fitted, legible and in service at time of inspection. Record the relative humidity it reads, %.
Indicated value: 10 %
